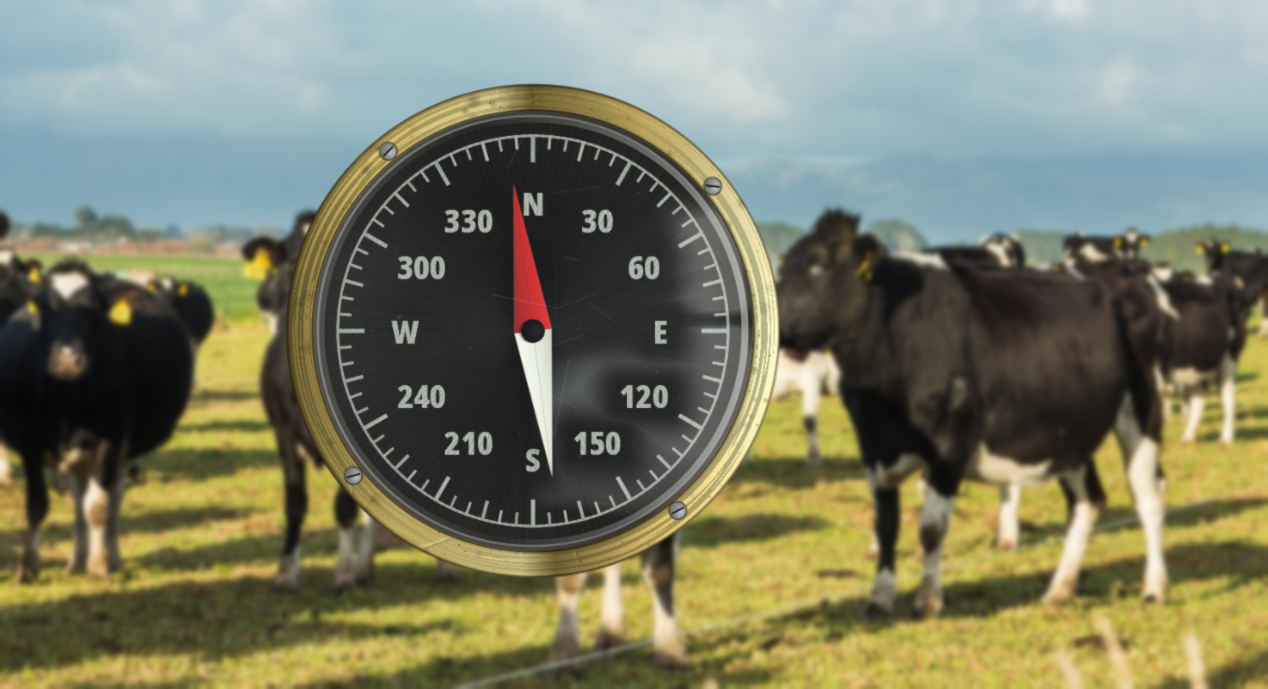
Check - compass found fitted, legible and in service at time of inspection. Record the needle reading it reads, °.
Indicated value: 352.5 °
